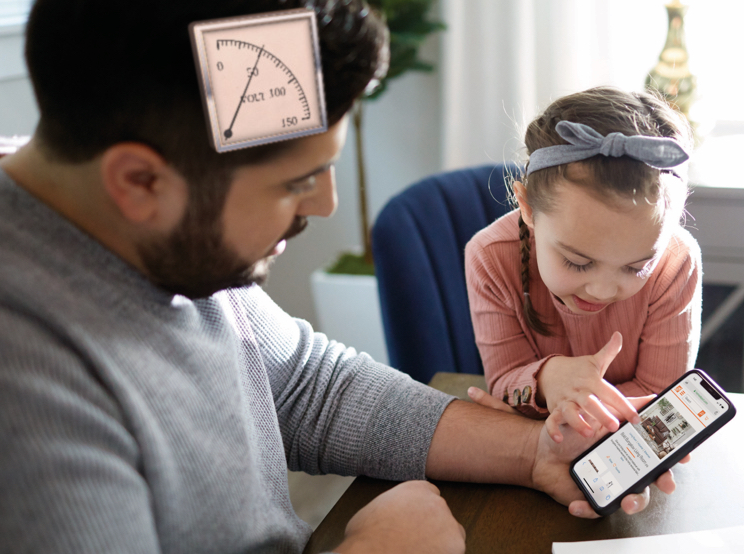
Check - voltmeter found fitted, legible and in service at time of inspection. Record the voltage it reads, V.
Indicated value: 50 V
